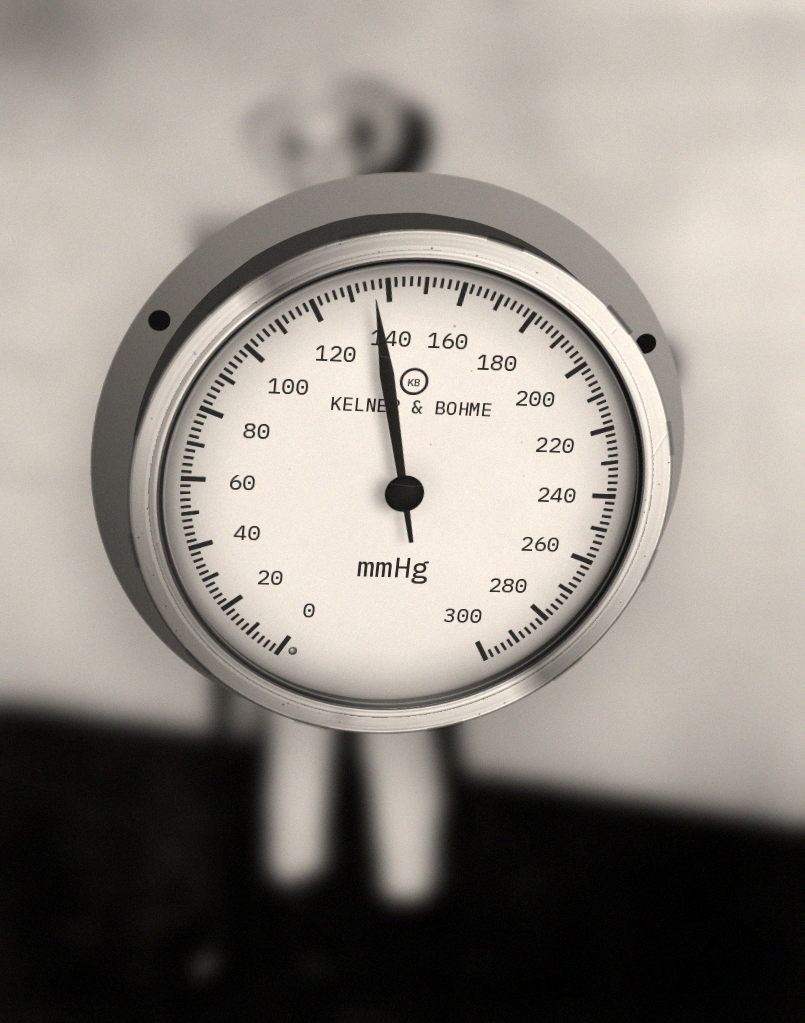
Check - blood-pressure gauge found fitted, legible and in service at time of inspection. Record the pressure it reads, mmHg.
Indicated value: 136 mmHg
